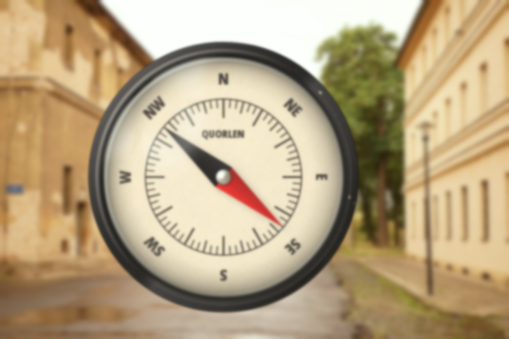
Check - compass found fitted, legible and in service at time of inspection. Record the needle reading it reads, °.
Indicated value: 130 °
